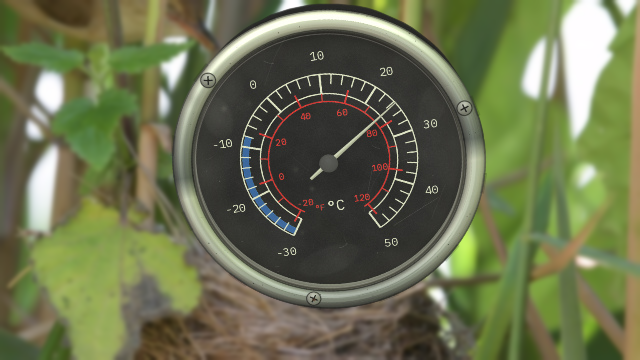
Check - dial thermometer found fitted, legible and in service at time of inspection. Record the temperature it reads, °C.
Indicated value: 24 °C
